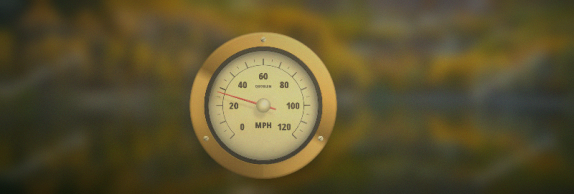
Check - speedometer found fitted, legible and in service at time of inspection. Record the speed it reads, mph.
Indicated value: 27.5 mph
